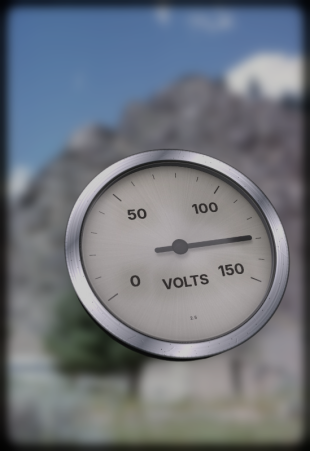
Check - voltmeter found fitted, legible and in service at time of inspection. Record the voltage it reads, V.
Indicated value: 130 V
